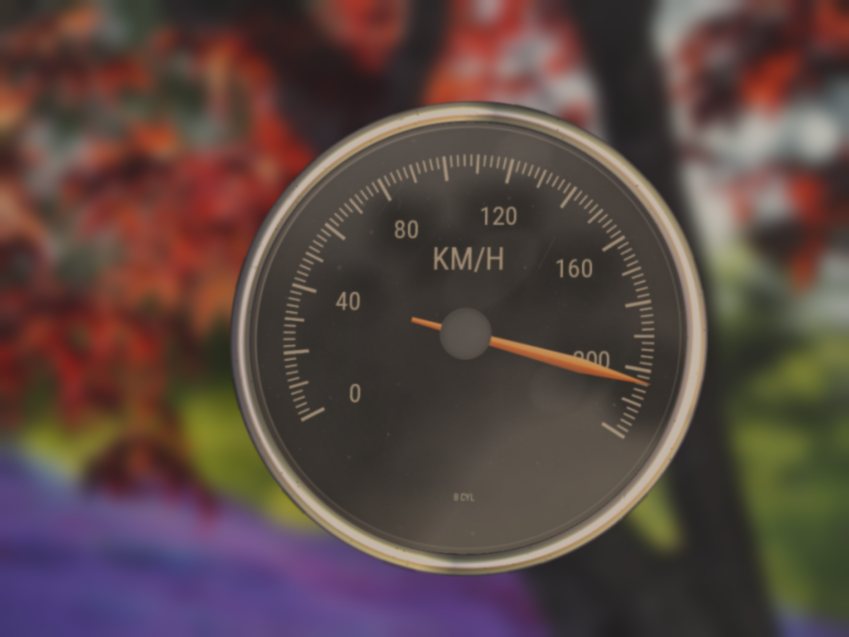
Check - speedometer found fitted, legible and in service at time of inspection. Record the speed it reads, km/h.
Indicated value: 204 km/h
